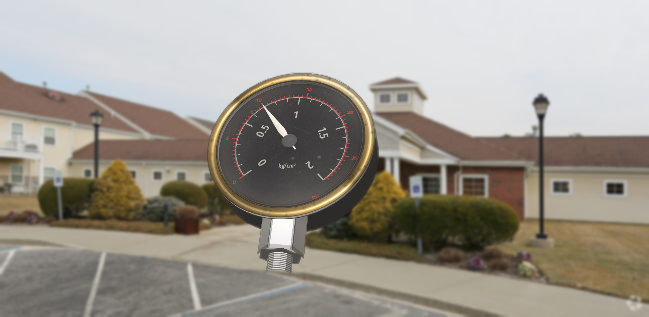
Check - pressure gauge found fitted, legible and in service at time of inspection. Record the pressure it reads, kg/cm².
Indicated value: 0.7 kg/cm²
